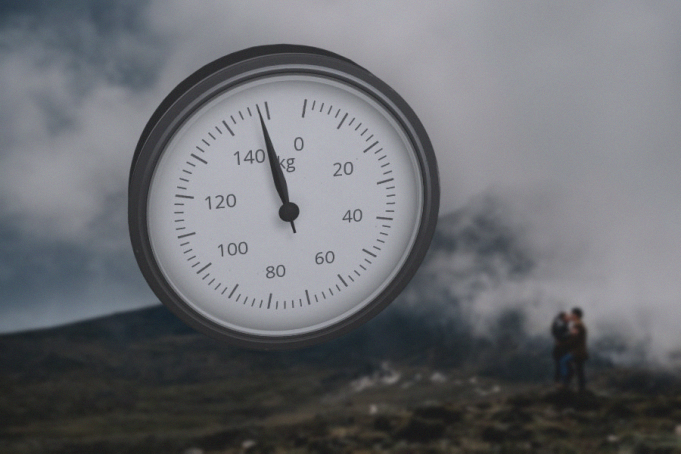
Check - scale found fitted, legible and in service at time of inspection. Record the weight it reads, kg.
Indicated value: 148 kg
